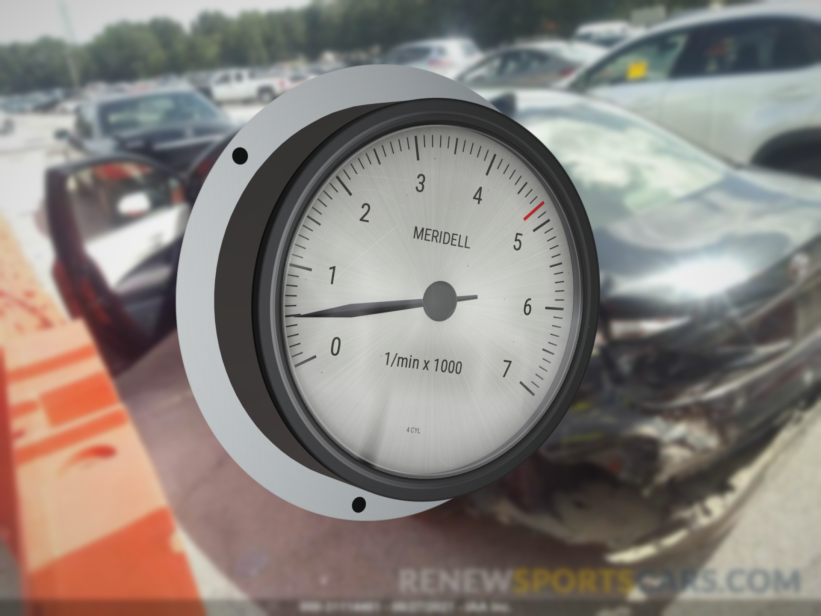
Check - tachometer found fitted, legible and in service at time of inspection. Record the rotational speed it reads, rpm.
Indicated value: 500 rpm
